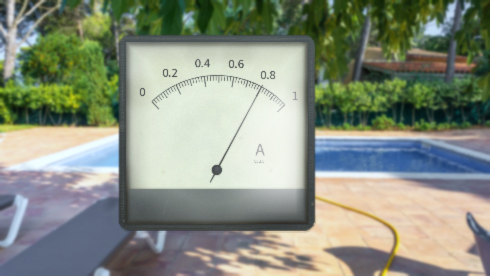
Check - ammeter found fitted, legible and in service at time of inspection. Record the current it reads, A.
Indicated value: 0.8 A
